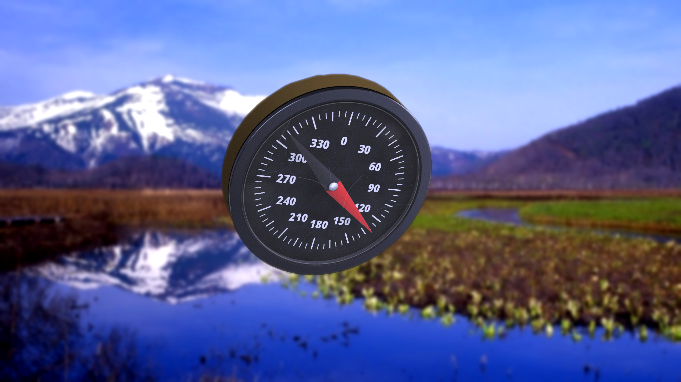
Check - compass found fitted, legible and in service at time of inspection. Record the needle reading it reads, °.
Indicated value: 130 °
